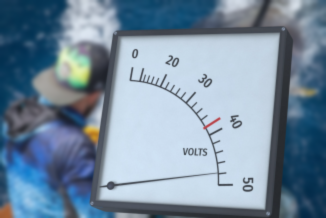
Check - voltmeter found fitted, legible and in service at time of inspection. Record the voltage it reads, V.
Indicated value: 48 V
